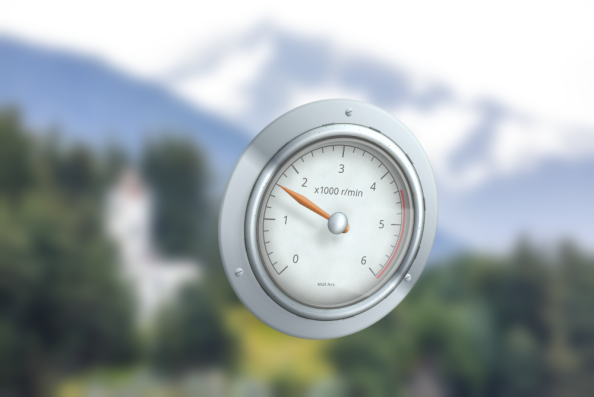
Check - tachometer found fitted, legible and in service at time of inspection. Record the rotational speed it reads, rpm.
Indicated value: 1600 rpm
